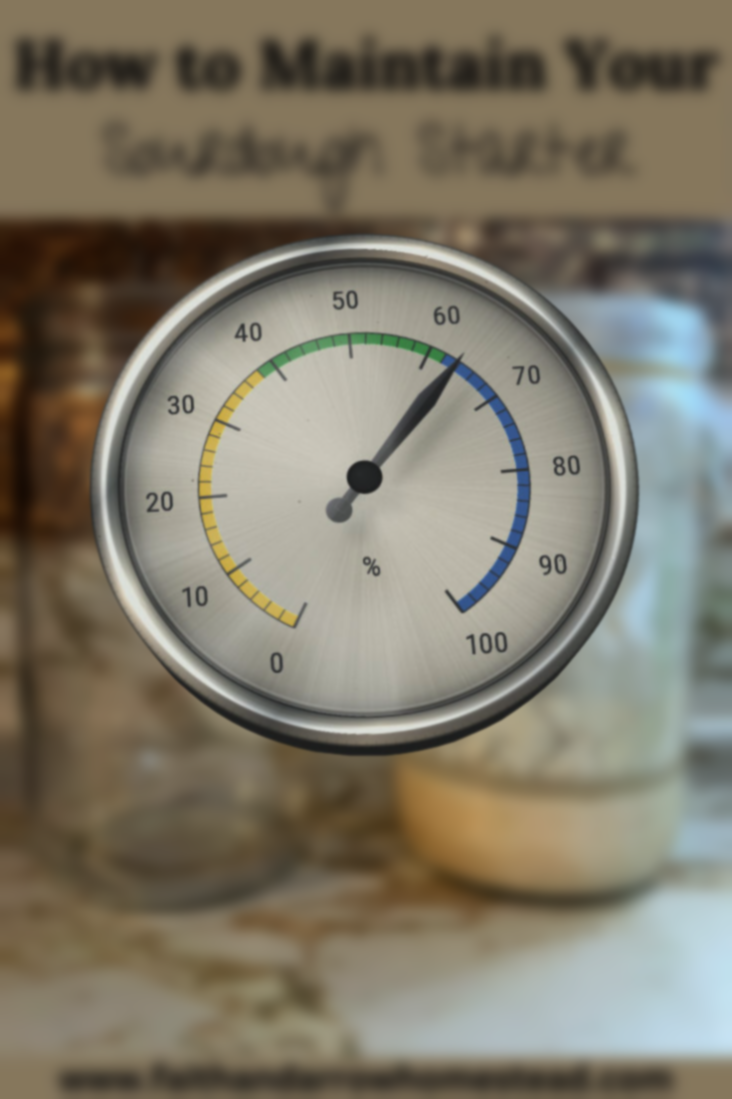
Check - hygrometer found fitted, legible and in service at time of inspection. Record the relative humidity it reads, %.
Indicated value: 64 %
